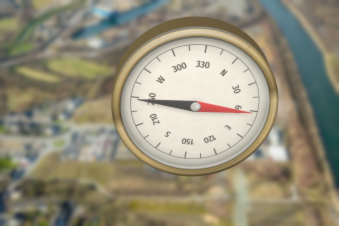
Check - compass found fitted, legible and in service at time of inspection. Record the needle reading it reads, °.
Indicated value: 60 °
